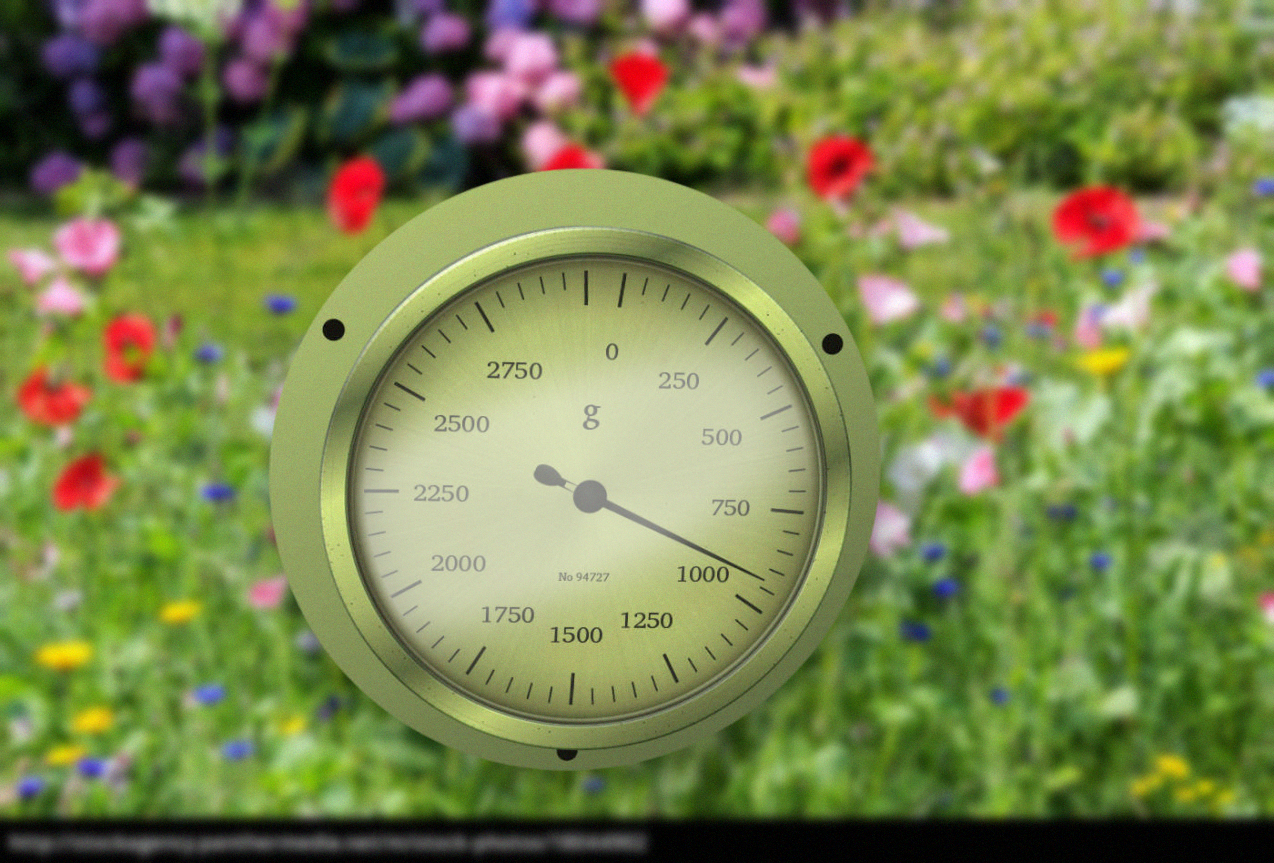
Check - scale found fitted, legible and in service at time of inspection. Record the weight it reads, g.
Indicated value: 925 g
